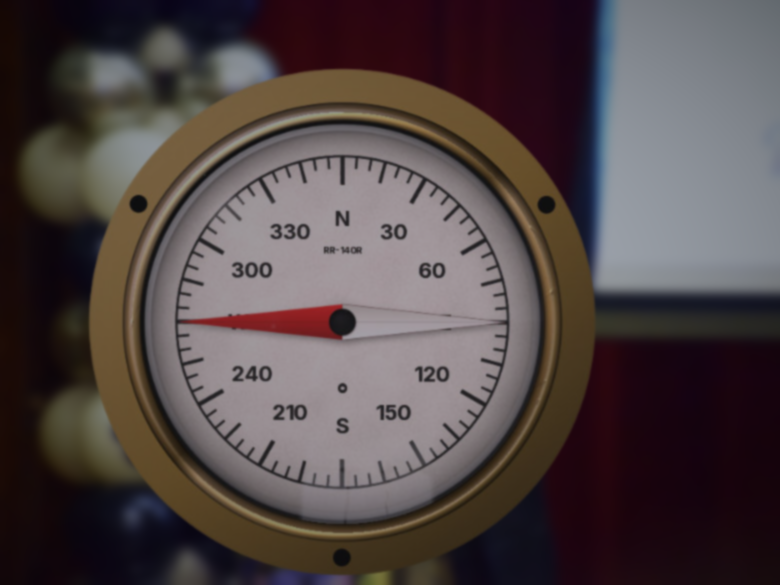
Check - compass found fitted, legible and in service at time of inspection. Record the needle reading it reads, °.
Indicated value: 270 °
